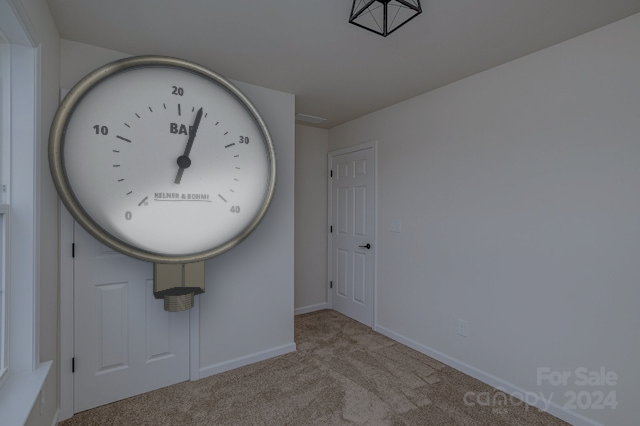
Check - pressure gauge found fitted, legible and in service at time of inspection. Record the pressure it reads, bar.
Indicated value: 23 bar
